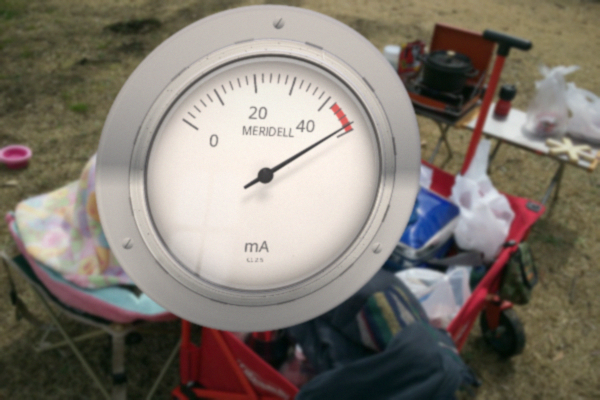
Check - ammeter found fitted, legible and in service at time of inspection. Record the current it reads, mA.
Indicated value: 48 mA
